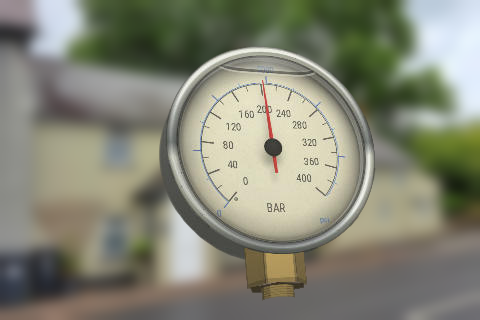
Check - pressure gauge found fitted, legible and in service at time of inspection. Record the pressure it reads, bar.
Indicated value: 200 bar
